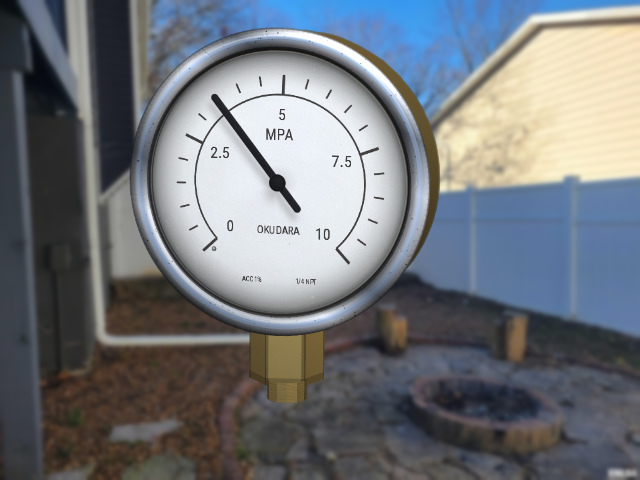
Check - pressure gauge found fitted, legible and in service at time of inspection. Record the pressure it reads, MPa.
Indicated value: 3.5 MPa
